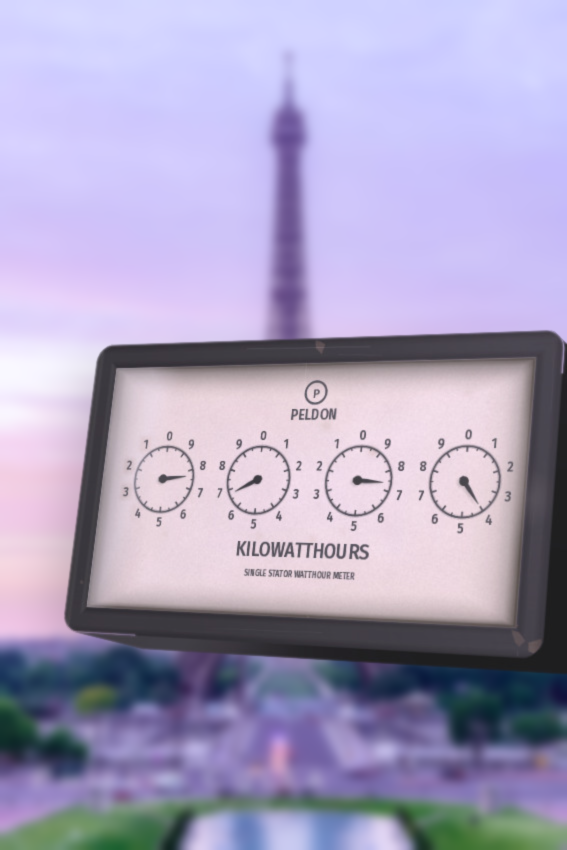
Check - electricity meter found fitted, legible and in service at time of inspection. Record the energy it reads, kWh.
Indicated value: 7674 kWh
